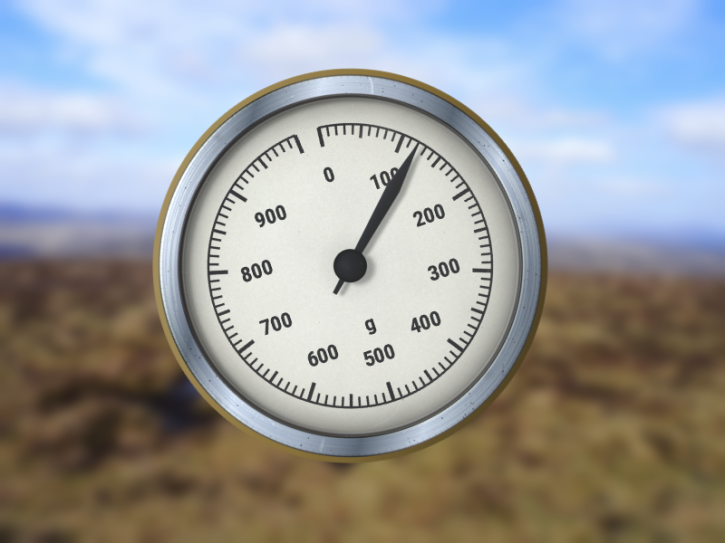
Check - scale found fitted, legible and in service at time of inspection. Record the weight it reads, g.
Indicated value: 120 g
